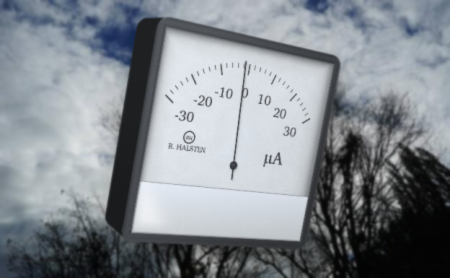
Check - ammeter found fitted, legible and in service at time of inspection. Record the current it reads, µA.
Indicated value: -2 µA
